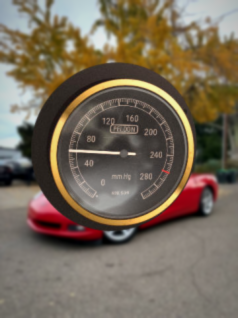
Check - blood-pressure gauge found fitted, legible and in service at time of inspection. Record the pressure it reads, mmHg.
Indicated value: 60 mmHg
